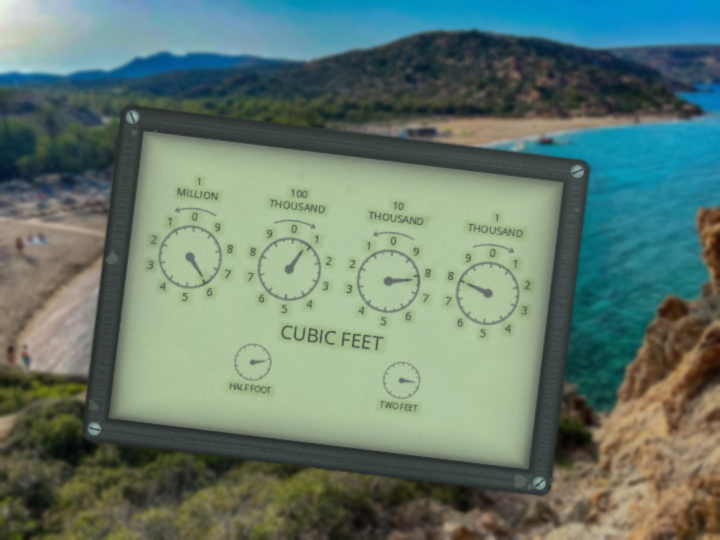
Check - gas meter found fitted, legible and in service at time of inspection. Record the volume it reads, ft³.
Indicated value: 607800 ft³
